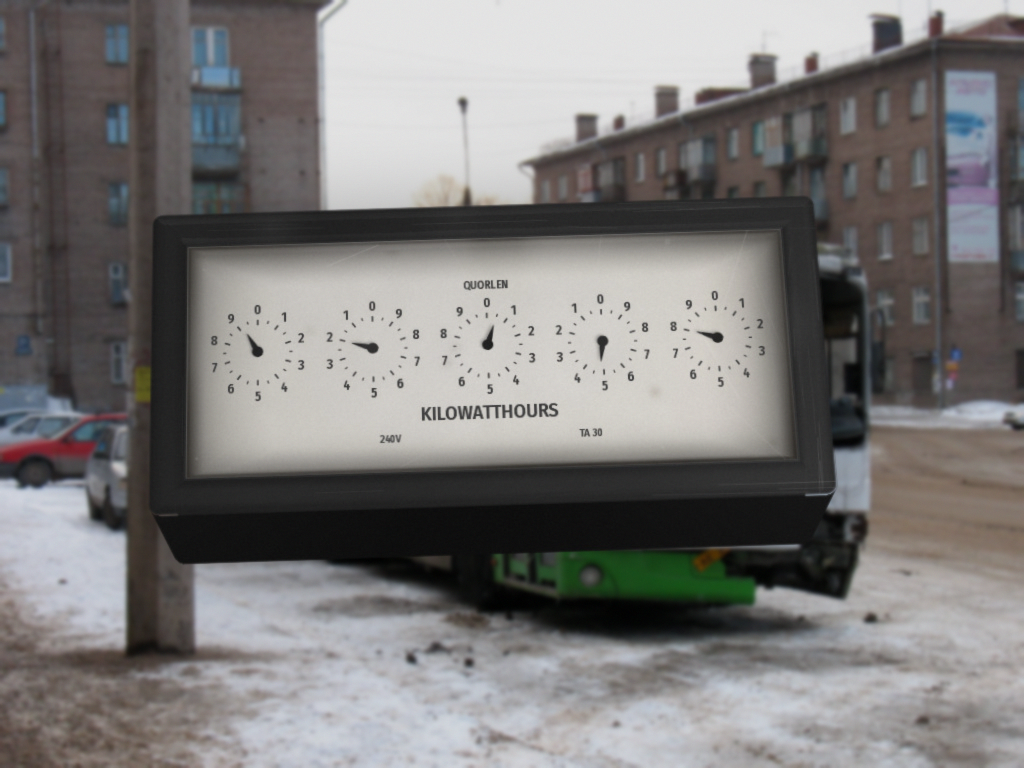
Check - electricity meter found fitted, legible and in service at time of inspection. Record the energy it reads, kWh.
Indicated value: 92048 kWh
